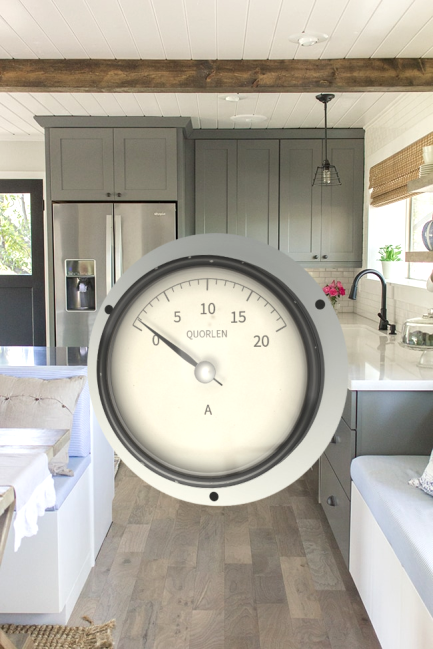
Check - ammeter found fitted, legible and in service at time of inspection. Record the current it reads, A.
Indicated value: 1 A
